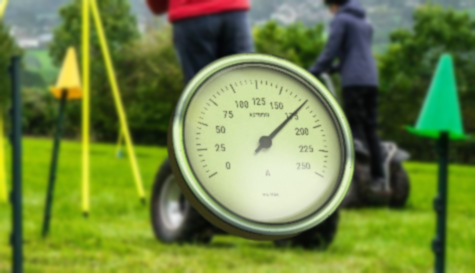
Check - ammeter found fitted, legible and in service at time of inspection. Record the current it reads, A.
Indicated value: 175 A
